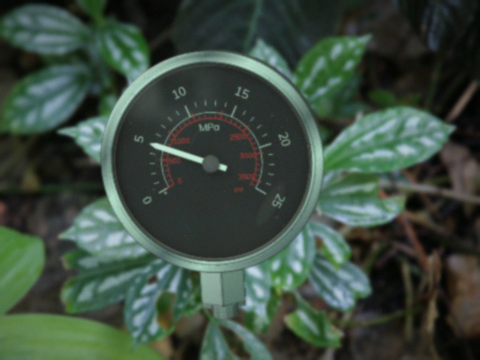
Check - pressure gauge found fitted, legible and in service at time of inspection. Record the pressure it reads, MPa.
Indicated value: 5 MPa
